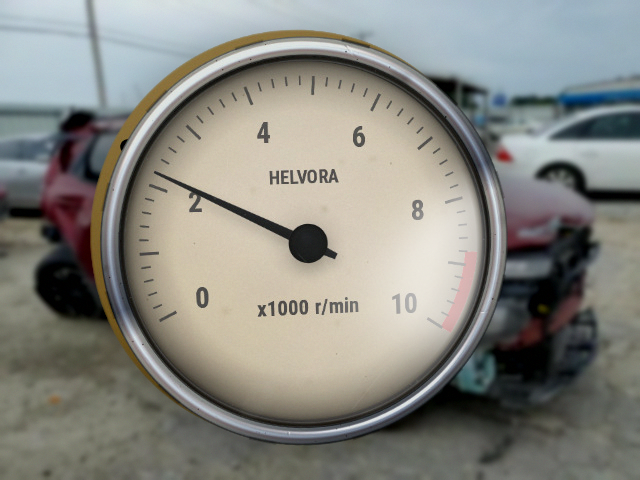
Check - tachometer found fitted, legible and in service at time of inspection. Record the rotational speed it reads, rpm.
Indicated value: 2200 rpm
